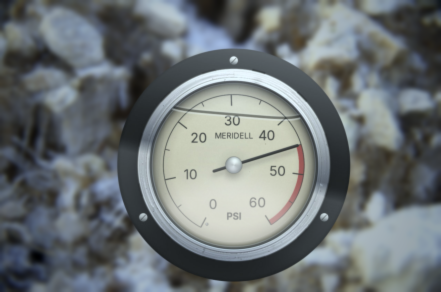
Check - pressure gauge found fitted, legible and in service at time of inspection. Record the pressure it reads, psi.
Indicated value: 45 psi
